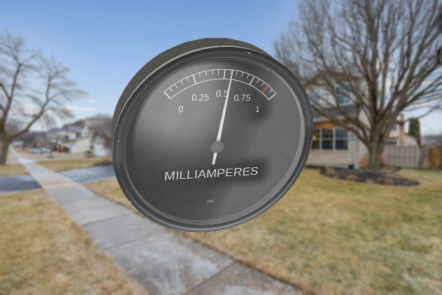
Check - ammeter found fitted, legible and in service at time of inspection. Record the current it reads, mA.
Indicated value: 0.55 mA
